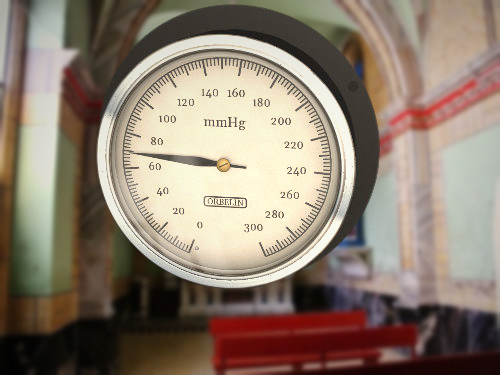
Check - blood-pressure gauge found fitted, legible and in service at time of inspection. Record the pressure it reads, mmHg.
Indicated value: 70 mmHg
